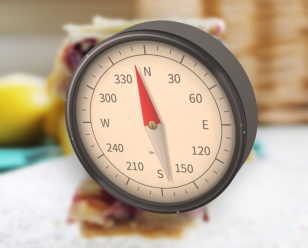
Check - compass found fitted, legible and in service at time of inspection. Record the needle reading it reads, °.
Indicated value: 350 °
